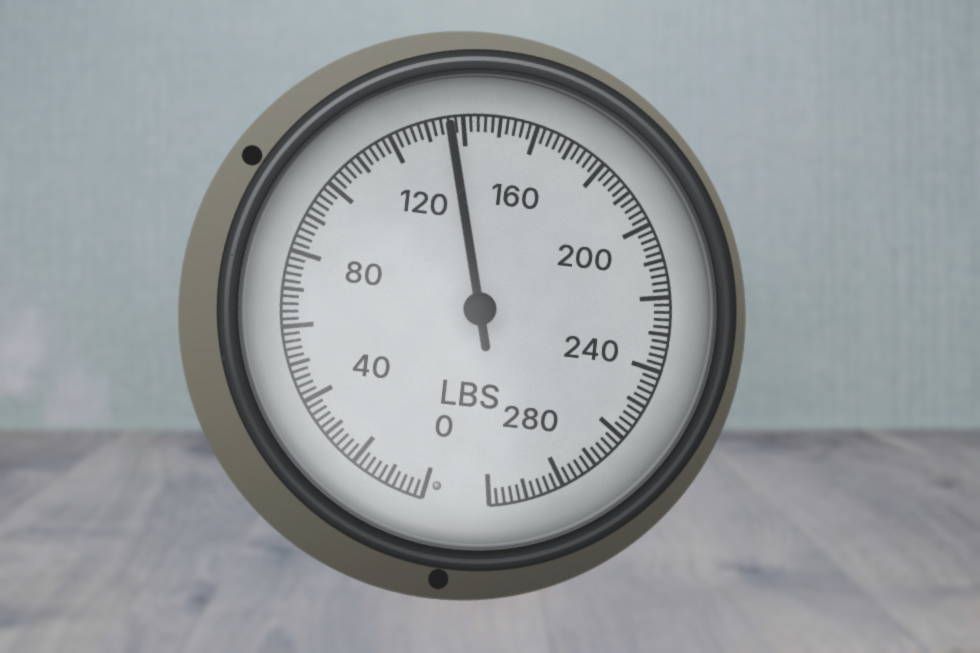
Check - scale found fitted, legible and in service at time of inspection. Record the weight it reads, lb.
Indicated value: 136 lb
